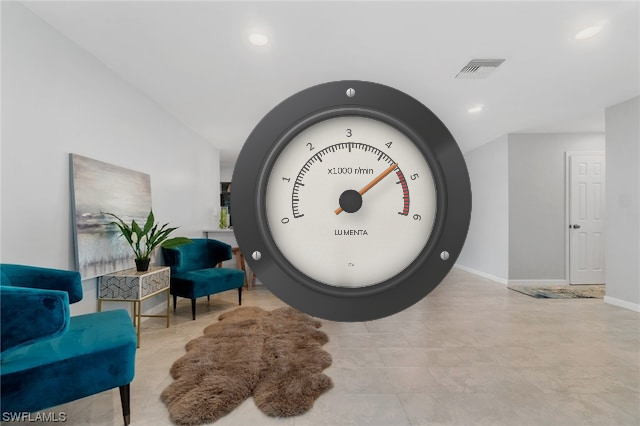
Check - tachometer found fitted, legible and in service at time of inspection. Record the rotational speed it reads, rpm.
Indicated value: 4500 rpm
